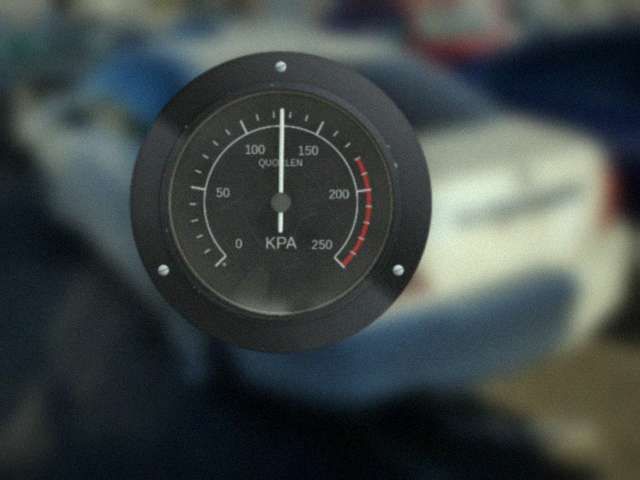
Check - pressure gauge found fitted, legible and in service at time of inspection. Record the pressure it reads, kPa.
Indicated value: 125 kPa
